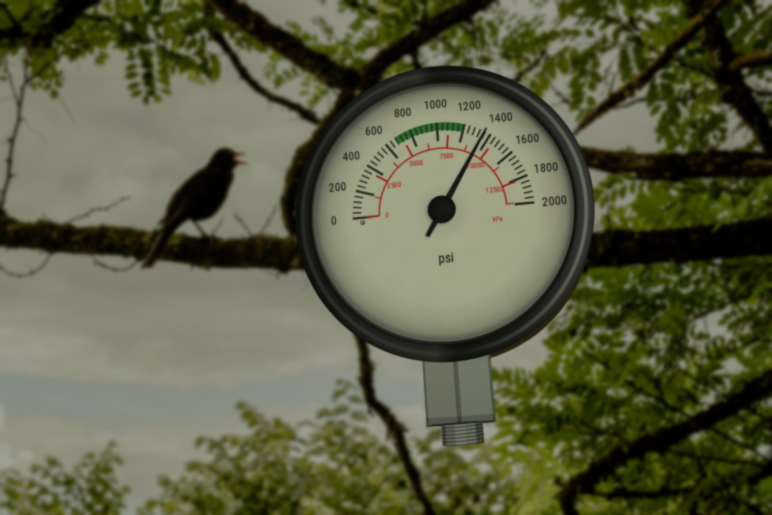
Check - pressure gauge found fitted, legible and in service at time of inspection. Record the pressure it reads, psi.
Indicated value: 1360 psi
